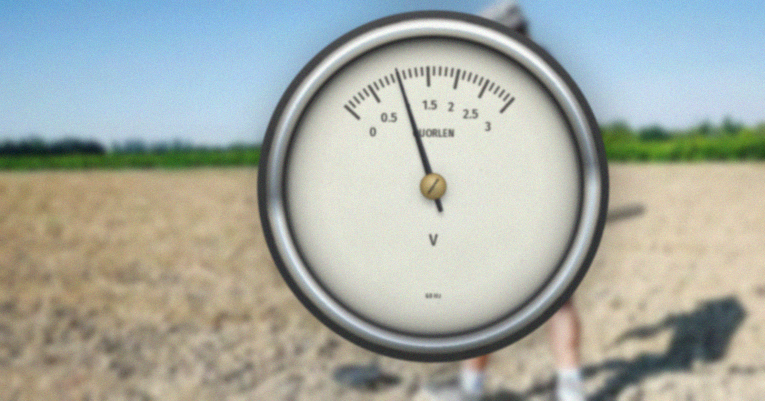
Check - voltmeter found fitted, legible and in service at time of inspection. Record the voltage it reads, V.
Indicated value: 1 V
